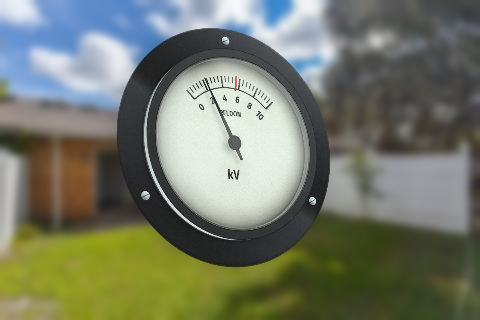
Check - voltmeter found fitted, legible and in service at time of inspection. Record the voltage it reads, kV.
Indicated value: 2 kV
